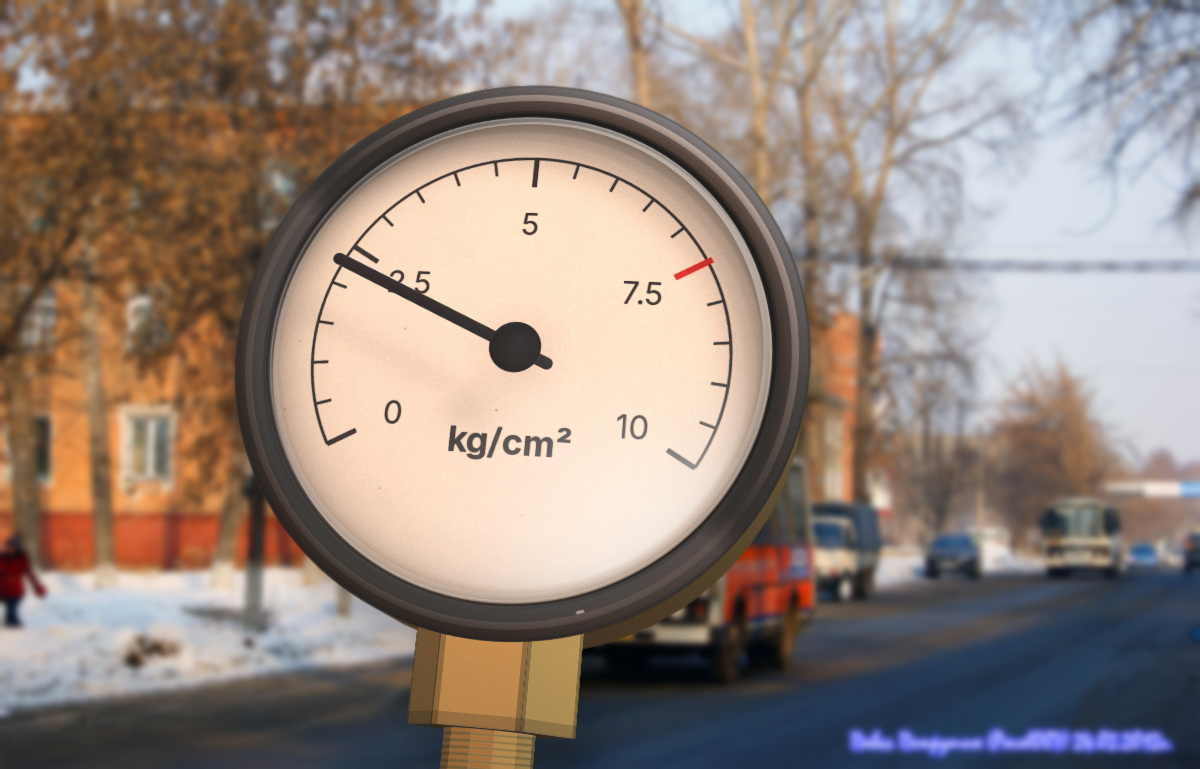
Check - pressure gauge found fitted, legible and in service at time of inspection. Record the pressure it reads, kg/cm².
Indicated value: 2.25 kg/cm²
